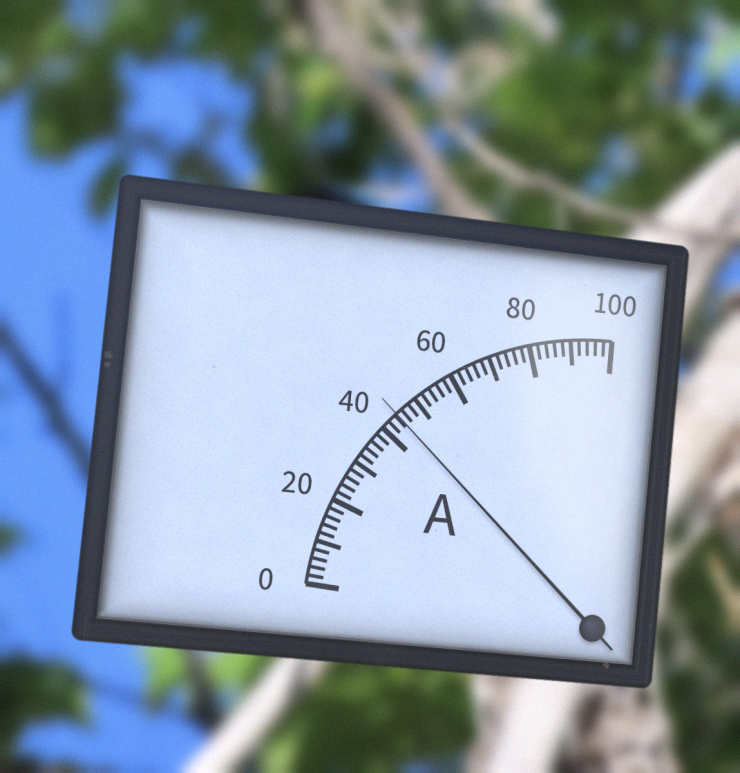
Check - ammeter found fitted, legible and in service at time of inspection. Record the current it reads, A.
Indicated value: 44 A
